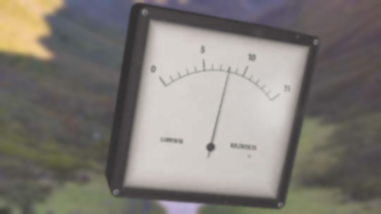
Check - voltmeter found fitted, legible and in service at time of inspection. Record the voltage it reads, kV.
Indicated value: 8 kV
